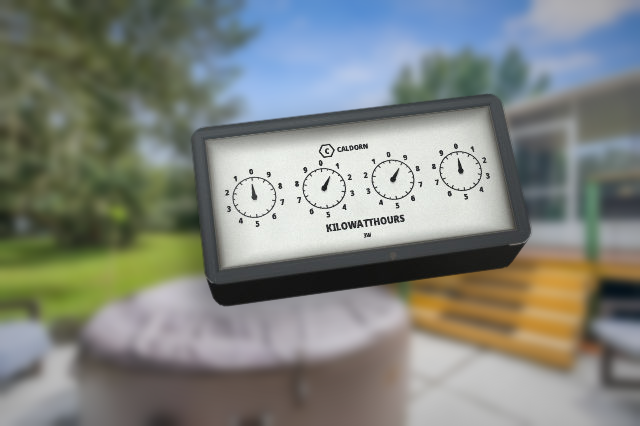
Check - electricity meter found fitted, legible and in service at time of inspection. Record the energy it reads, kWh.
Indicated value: 90 kWh
